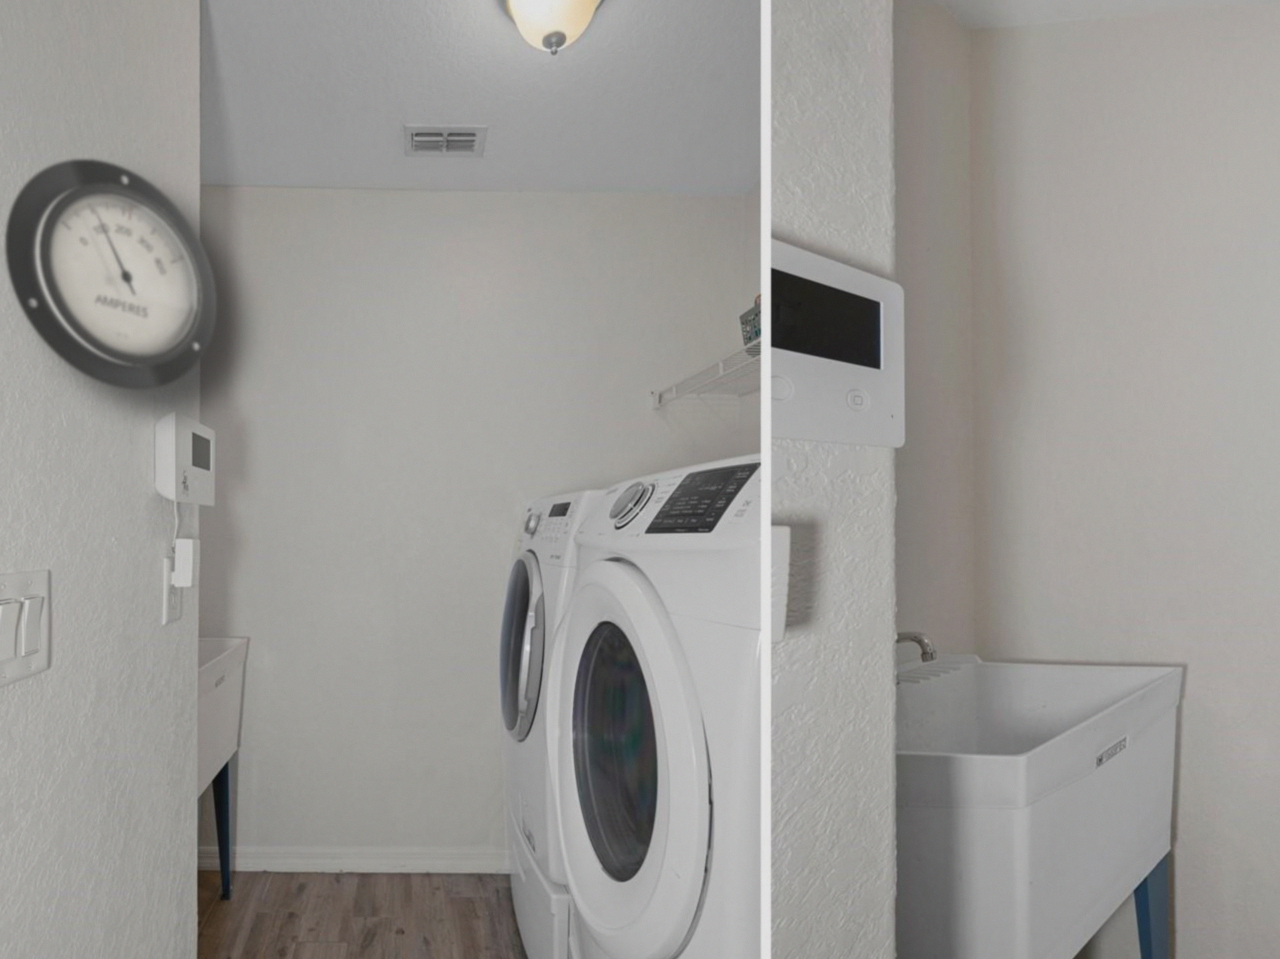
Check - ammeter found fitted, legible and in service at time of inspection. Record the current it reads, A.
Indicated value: 100 A
